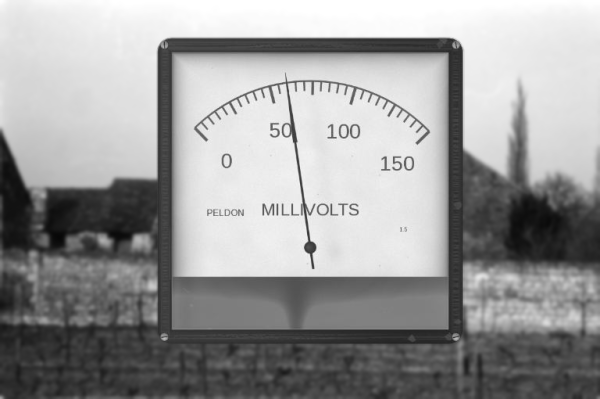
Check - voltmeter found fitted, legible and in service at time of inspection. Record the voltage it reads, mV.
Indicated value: 60 mV
